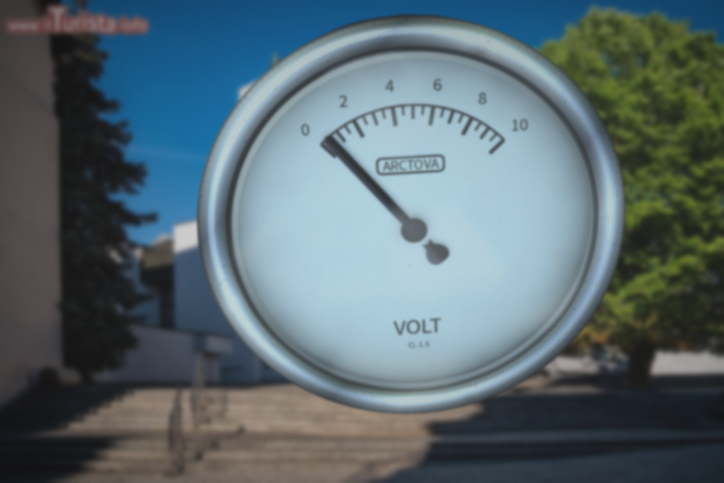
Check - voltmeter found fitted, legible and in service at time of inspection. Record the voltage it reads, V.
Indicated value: 0.5 V
